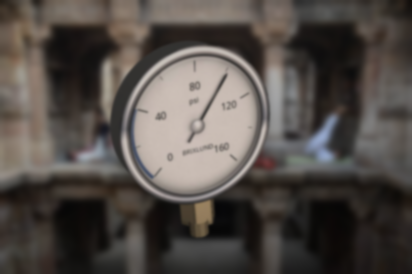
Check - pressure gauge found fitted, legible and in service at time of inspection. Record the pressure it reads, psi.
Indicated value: 100 psi
